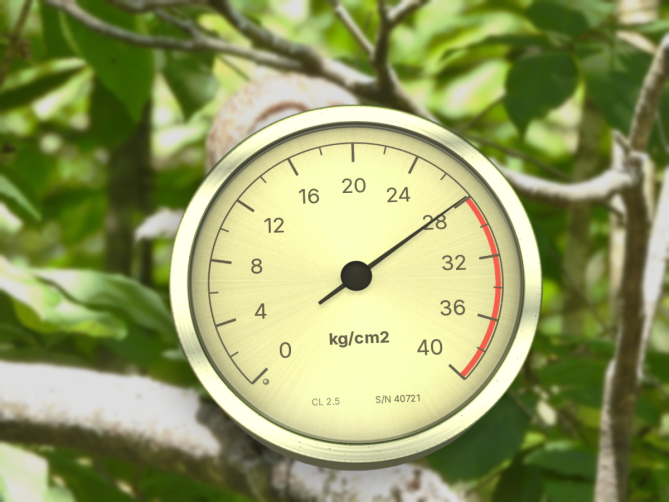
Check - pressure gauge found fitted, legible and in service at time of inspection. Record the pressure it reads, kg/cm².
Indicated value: 28 kg/cm²
